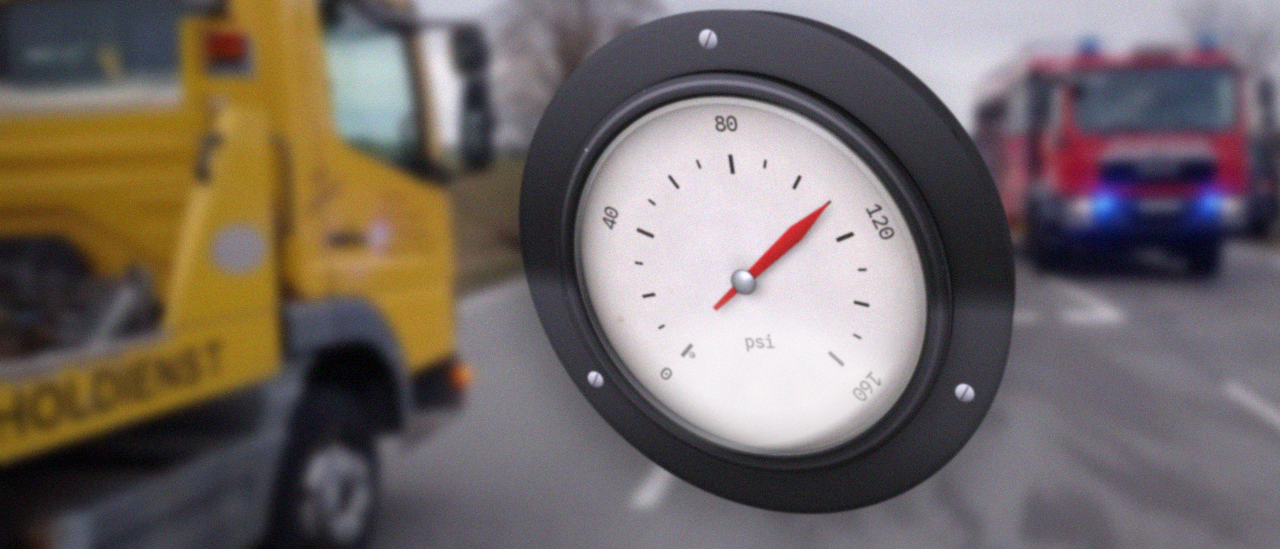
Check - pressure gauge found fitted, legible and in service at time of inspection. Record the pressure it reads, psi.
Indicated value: 110 psi
